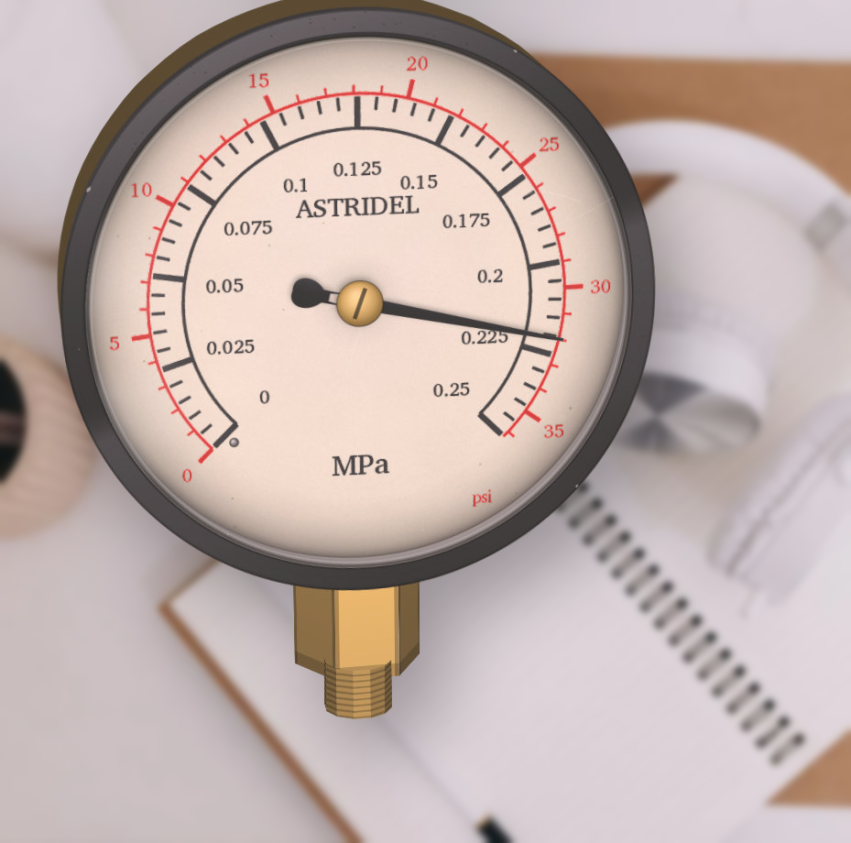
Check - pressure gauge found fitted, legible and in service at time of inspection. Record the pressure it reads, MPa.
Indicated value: 0.22 MPa
